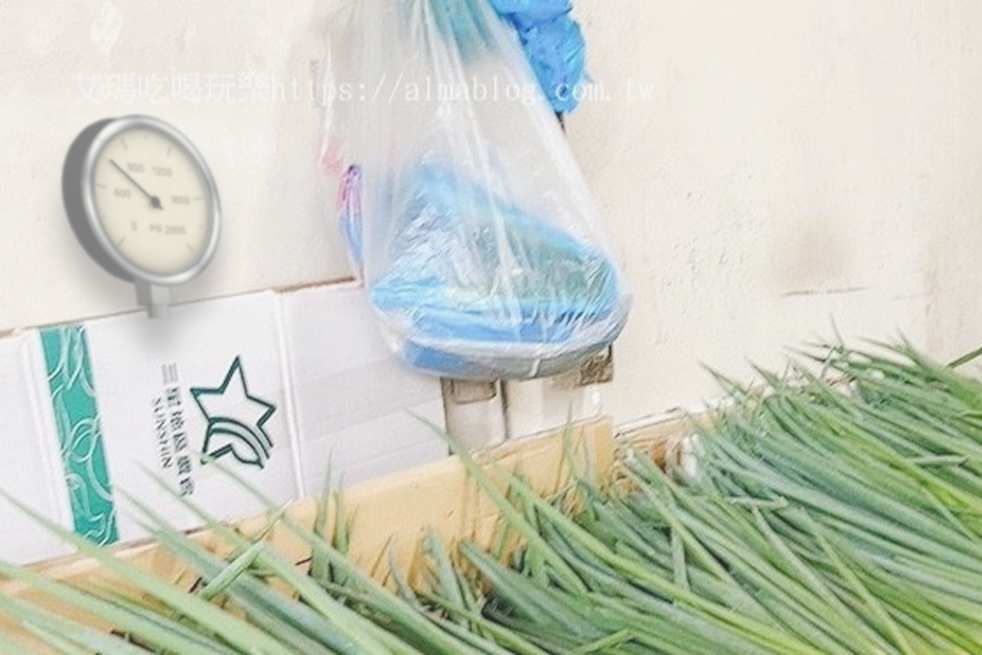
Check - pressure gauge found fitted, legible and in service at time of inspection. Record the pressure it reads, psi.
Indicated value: 600 psi
